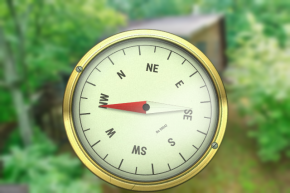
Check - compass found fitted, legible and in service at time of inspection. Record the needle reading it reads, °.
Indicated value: 307.5 °
